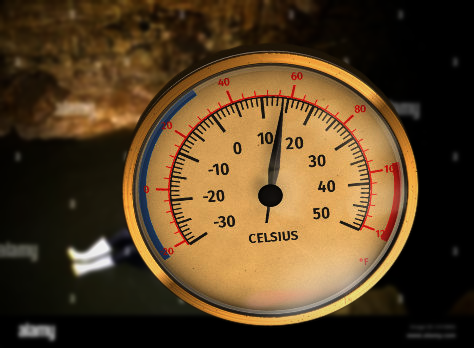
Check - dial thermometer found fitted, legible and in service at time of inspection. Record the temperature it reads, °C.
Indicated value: 14 °C
